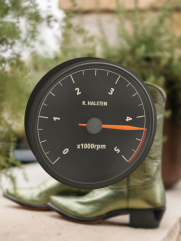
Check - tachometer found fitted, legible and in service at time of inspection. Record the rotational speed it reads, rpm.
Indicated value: 4250 rpm
